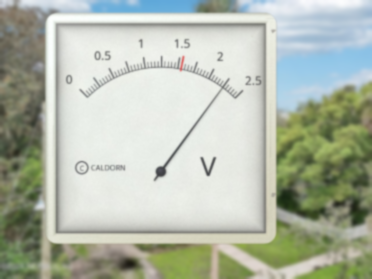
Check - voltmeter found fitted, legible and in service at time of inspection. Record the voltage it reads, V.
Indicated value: 2.25 V
